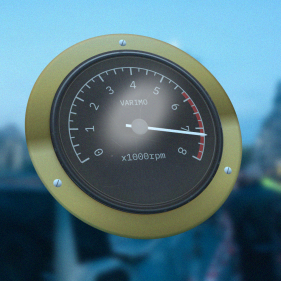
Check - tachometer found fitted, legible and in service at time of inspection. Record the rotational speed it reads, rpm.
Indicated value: 7250 rpm
